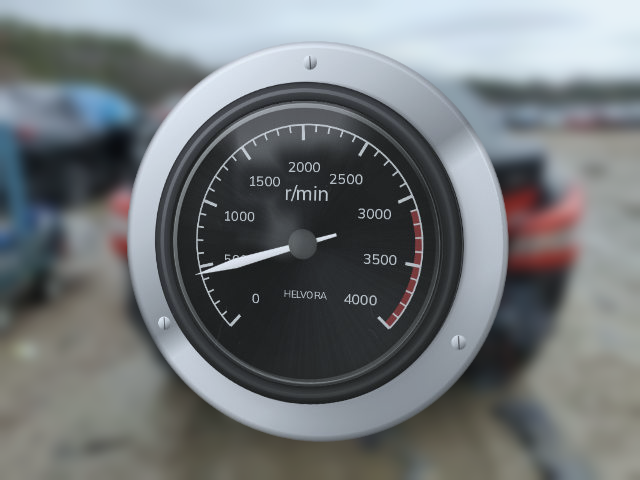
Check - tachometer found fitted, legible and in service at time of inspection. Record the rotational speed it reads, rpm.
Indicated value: 450 rpm
